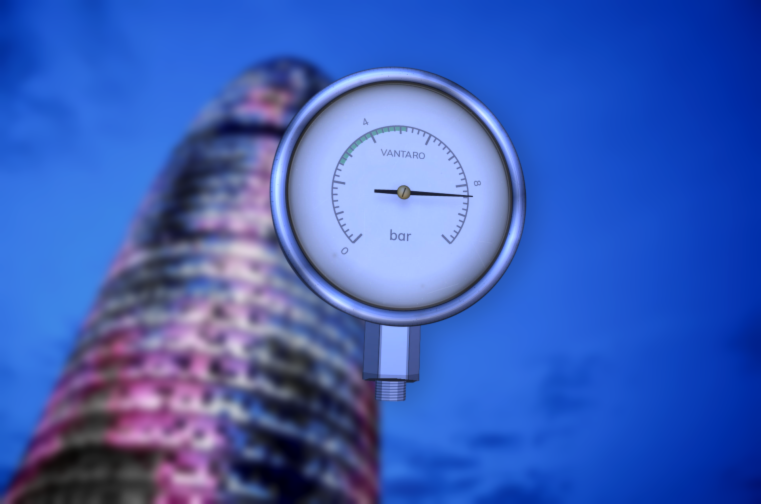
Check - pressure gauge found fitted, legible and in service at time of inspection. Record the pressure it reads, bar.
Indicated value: 8.4 bar
